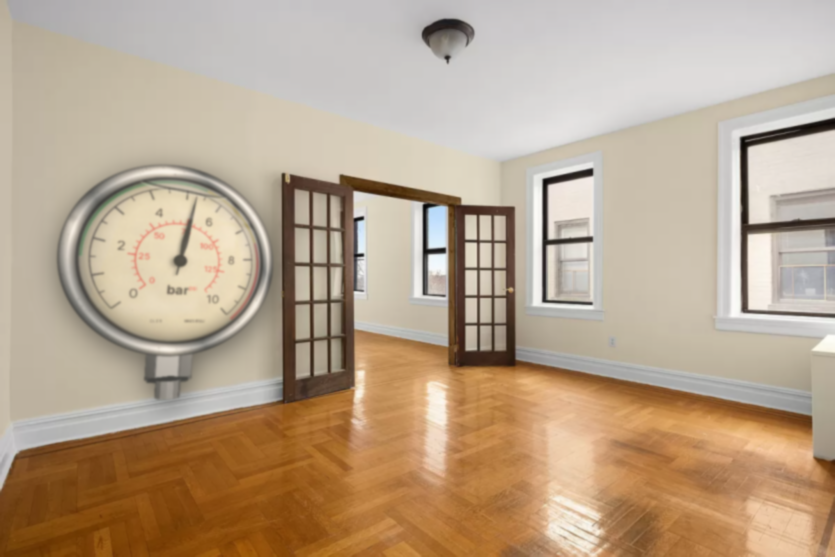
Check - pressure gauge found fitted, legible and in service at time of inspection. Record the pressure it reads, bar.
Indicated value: 5.25 bar
